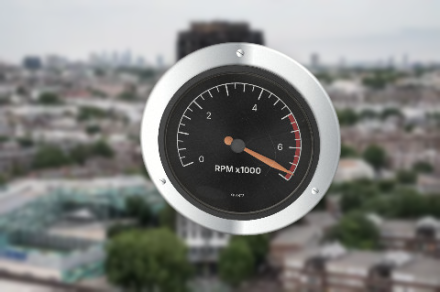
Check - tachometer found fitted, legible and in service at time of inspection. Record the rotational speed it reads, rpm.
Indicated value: 6750 rpm
